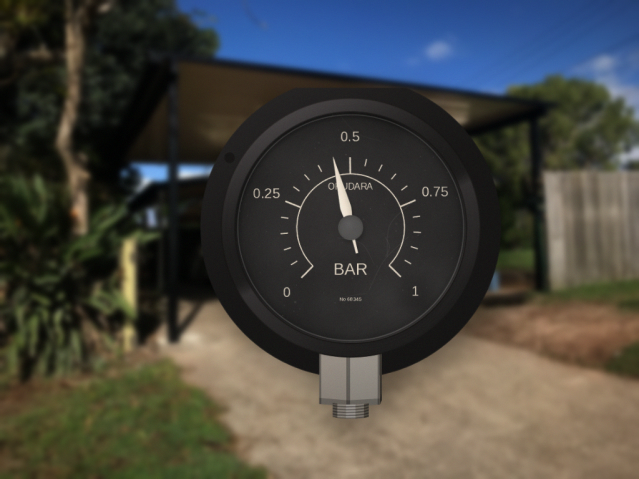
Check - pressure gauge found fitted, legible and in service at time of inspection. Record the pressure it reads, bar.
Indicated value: 0.45 bar
